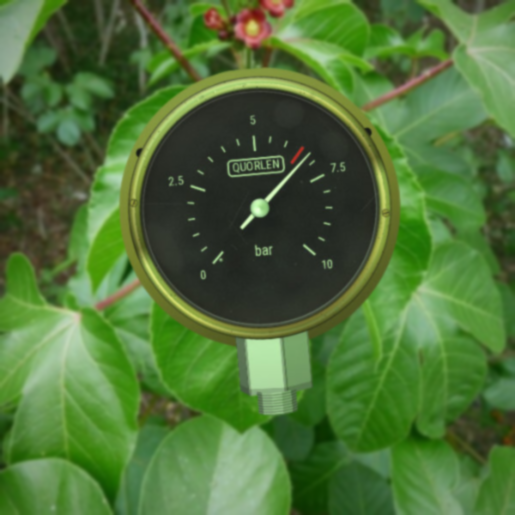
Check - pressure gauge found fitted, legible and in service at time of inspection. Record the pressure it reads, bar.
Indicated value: 6.75 bar
